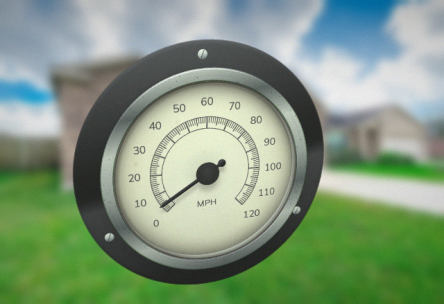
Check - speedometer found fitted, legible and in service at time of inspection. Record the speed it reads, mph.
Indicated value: 5 mph
